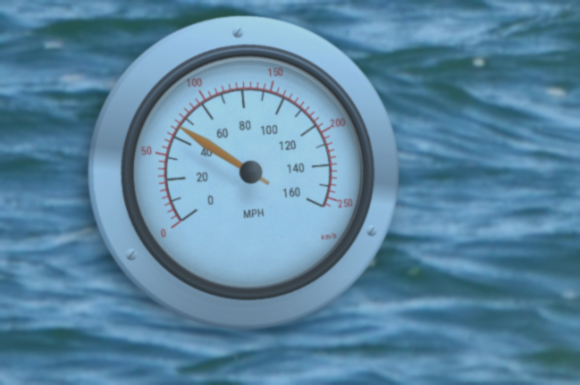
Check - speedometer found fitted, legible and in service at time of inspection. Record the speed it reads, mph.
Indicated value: 45 mph
